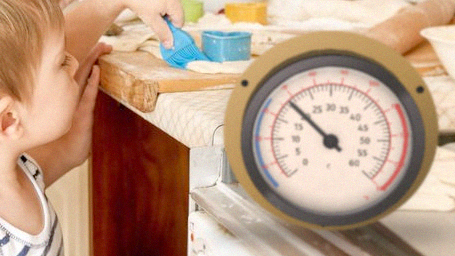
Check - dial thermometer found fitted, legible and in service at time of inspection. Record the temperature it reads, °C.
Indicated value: 20 °C
